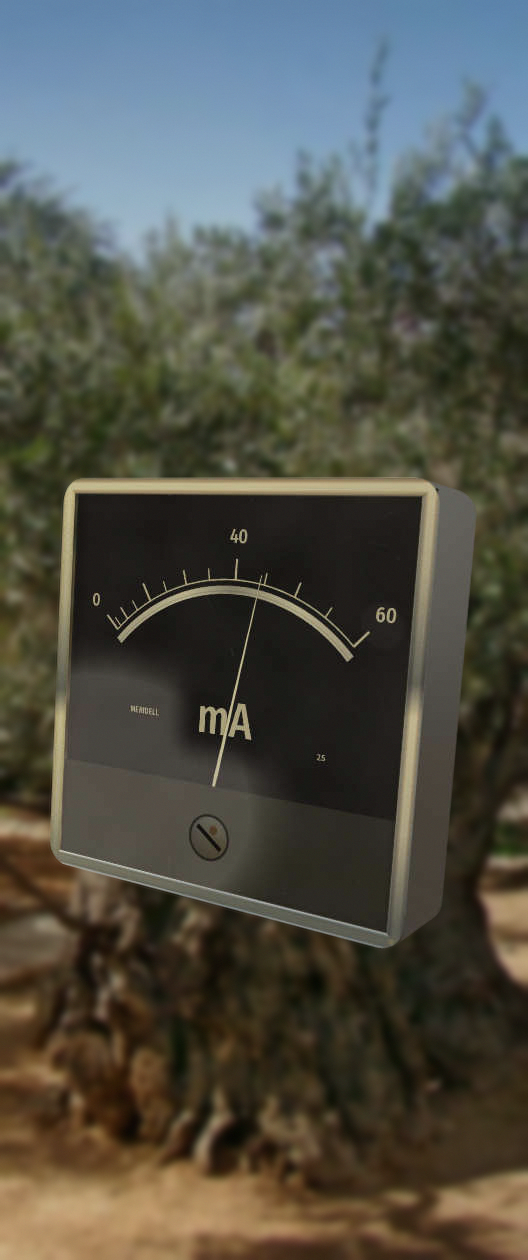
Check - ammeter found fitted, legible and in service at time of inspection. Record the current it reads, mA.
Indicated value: 45 mA
